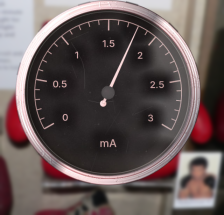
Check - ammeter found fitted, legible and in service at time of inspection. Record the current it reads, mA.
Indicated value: 1.8 mA
